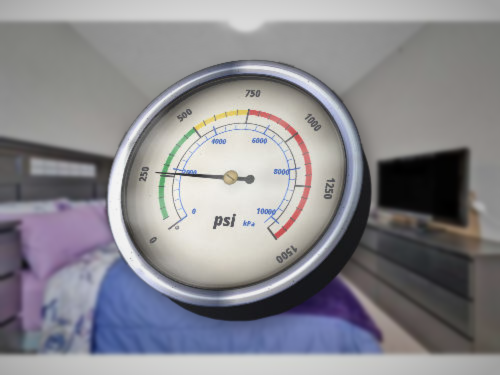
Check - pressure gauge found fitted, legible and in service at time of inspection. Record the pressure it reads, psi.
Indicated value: 250 psi
